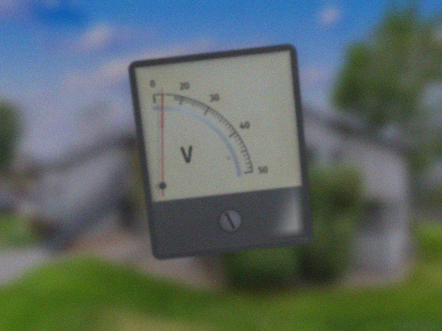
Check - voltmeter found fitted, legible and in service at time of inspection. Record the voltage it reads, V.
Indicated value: 10 V
